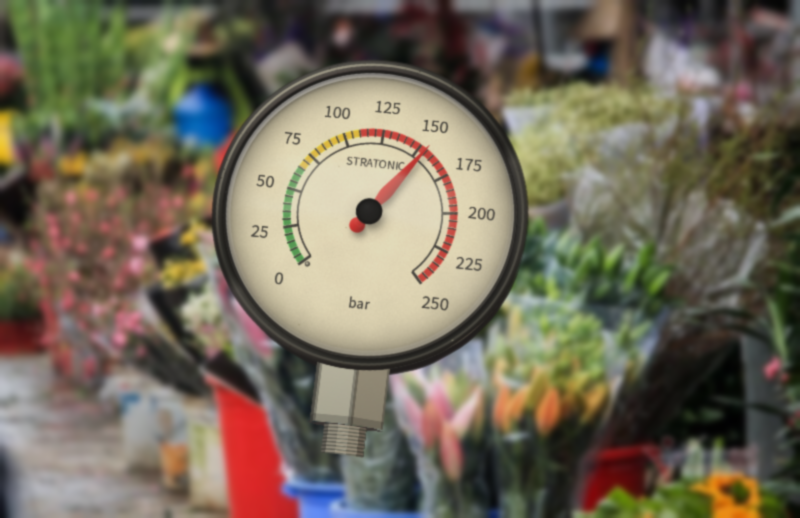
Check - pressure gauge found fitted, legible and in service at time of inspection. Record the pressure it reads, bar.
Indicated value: 155 bar
